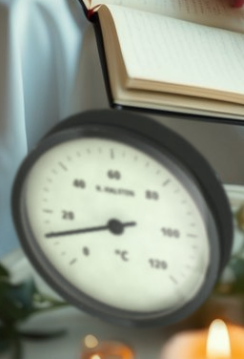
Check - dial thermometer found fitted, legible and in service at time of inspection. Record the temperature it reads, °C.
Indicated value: 12 °C
